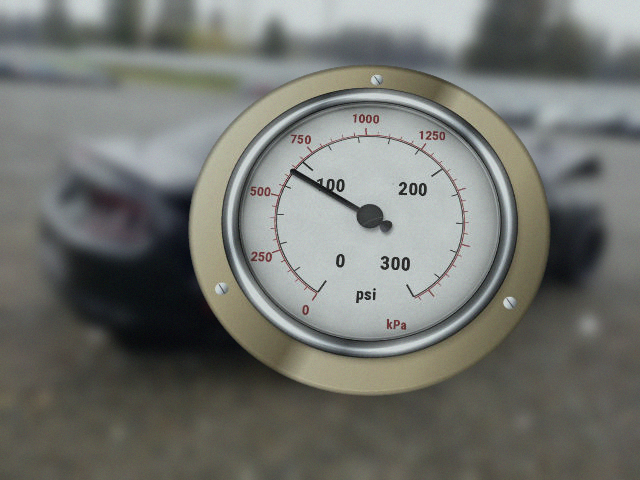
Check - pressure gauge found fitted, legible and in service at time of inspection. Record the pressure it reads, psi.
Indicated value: 90 psi
